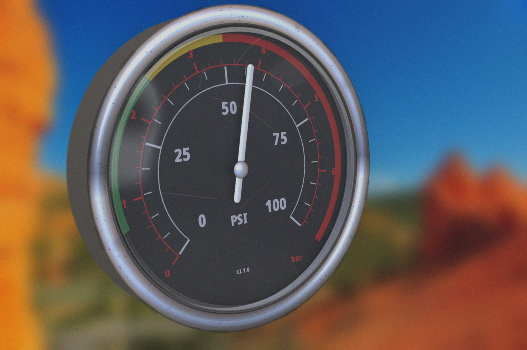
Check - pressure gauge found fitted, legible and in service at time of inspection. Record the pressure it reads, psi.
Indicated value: 55 psi
